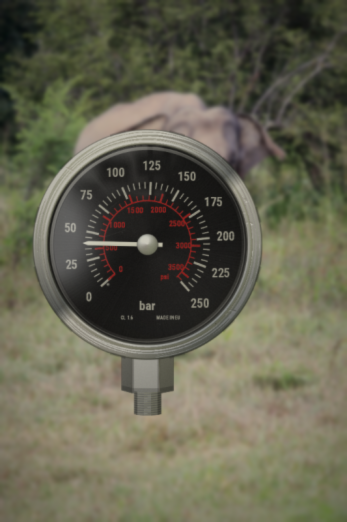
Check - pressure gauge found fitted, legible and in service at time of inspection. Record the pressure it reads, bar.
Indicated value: 40 bar
